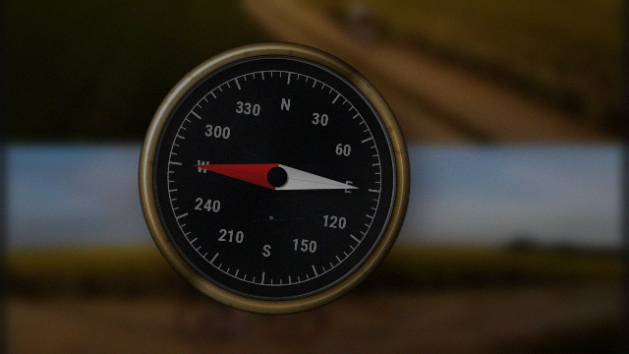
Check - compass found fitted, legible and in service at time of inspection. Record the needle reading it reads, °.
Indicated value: 270 °
